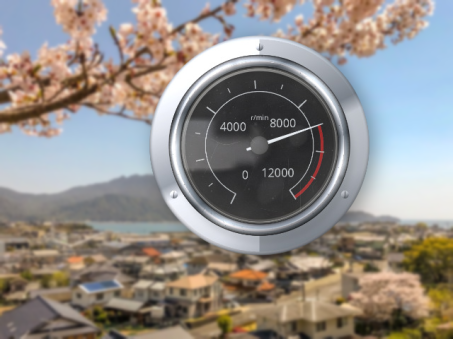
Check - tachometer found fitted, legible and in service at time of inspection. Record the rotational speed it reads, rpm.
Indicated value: 9000 rpm
